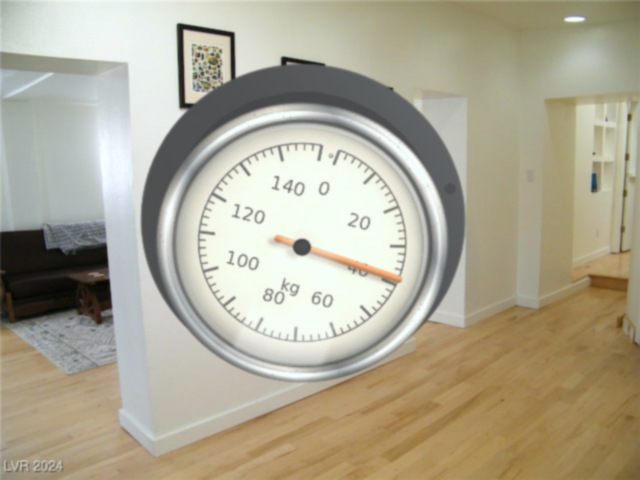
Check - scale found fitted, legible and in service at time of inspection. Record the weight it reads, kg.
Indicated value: 38 kg
